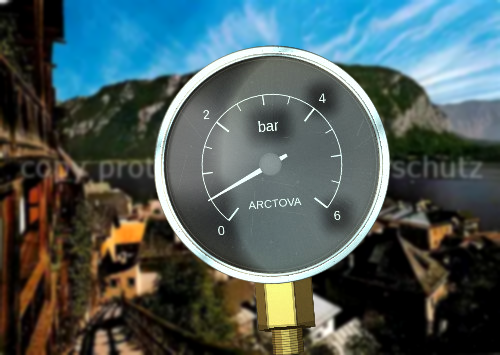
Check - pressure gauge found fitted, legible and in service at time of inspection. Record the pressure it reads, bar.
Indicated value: 0.5 bar
